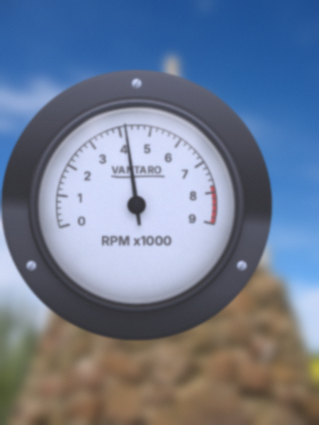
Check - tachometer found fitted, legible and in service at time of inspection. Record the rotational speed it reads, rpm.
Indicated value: 4200 rpm
